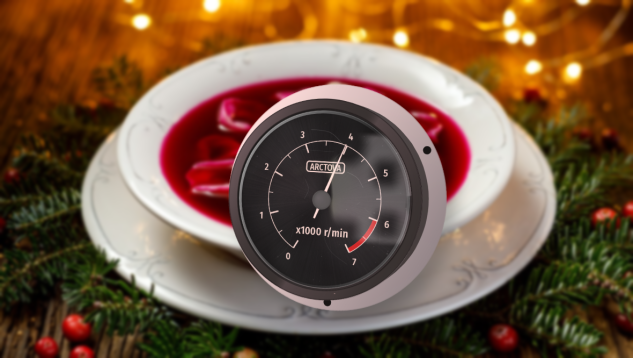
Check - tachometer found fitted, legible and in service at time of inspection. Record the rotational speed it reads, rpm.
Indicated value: 4000 rpm
